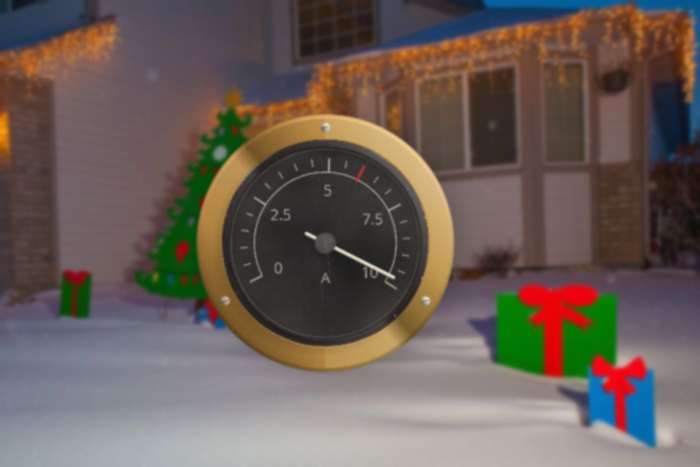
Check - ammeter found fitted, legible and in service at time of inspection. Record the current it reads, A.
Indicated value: 9.75 A
